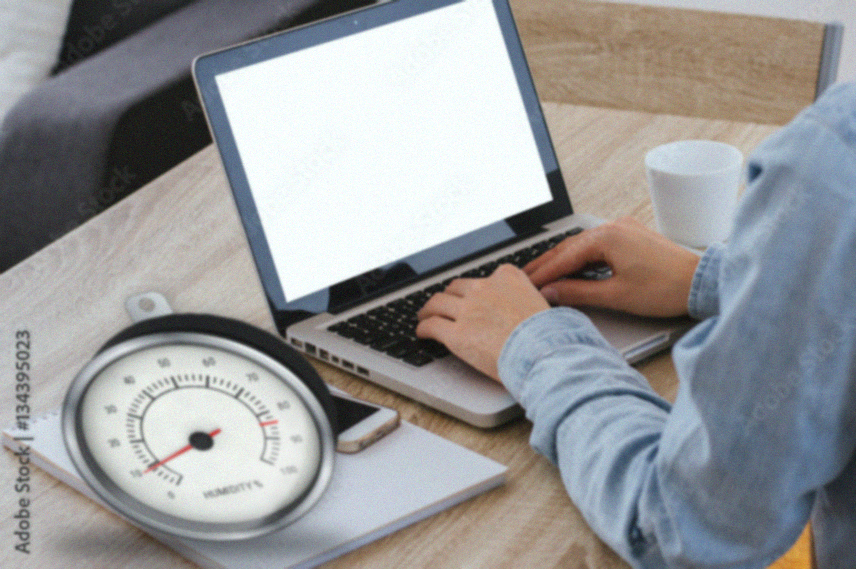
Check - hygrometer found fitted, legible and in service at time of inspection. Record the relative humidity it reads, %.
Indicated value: 10 %
